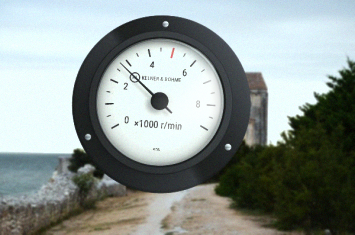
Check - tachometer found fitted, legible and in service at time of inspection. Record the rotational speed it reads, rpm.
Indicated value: 2750 rpm
